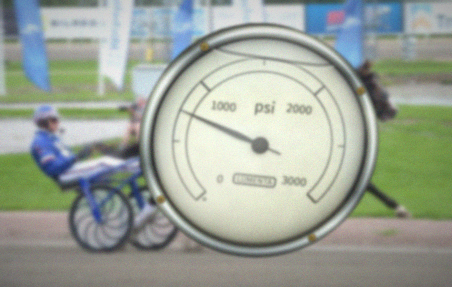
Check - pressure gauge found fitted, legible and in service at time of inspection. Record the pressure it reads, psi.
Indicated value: 750 psi
